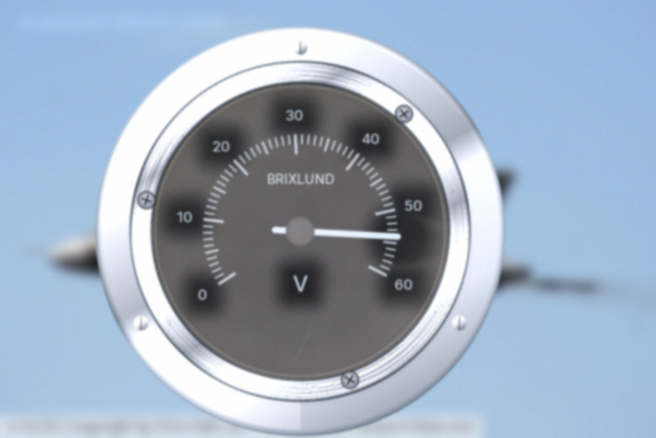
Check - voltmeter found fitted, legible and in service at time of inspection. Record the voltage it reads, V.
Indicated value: 54 V
